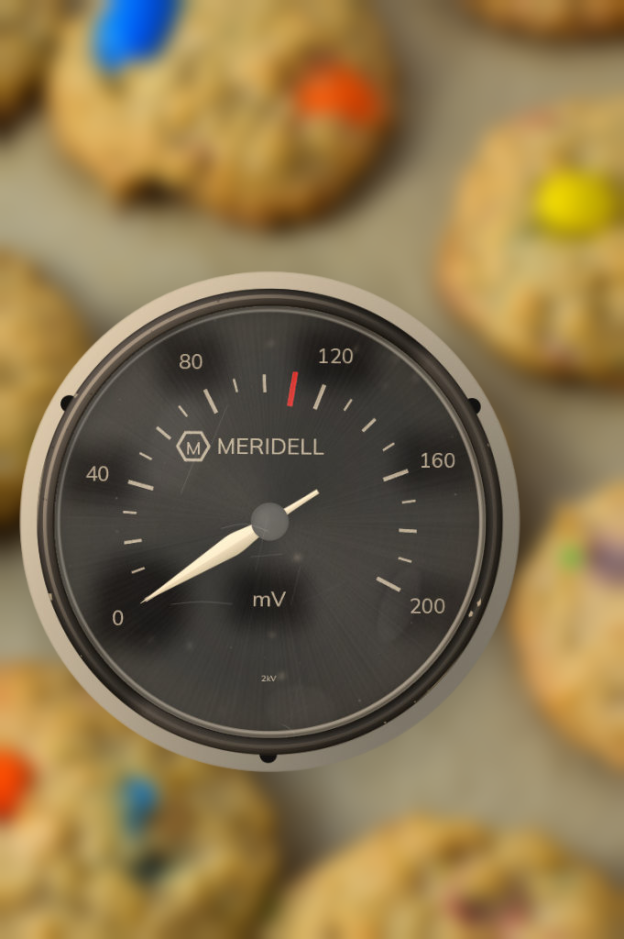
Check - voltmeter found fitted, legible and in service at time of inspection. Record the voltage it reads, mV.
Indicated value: 0 mV
